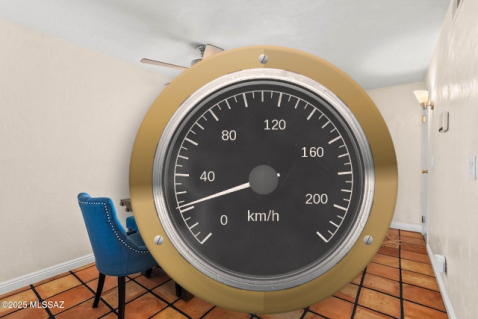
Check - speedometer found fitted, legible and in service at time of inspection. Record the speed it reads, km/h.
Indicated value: 22.5 km/h
